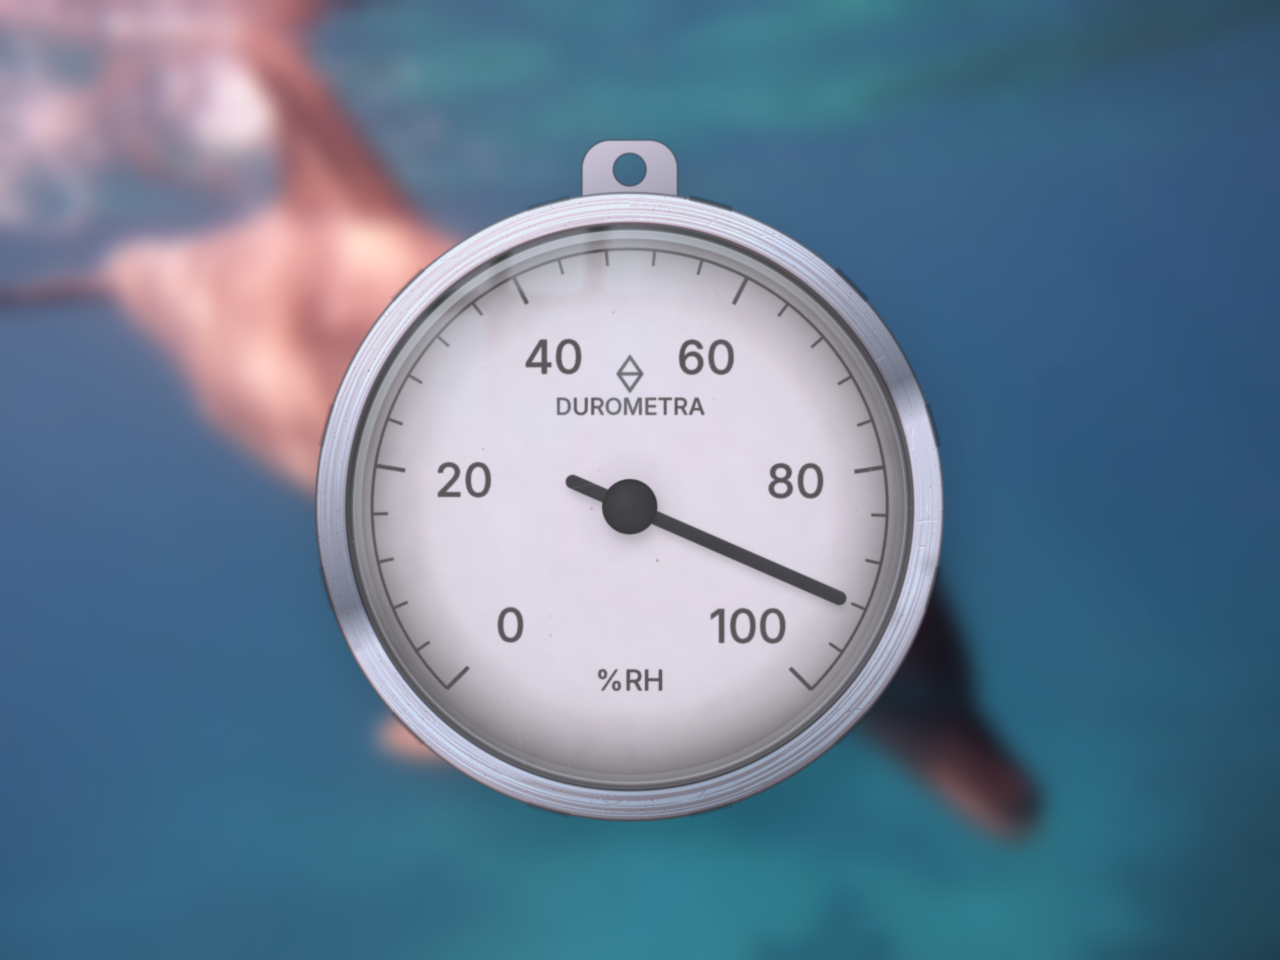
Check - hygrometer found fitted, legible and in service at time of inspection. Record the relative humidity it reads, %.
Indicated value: 92 %
